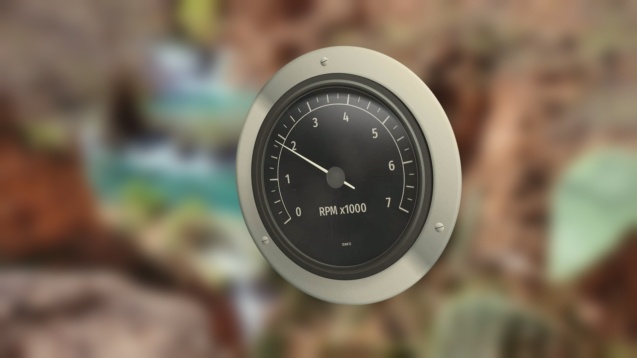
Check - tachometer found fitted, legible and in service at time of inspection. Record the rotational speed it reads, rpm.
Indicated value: 1875 rpm
